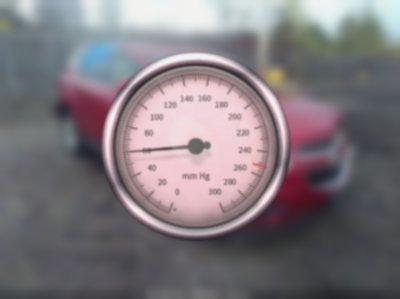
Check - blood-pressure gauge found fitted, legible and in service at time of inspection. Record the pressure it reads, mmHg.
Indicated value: 60 mmHg
